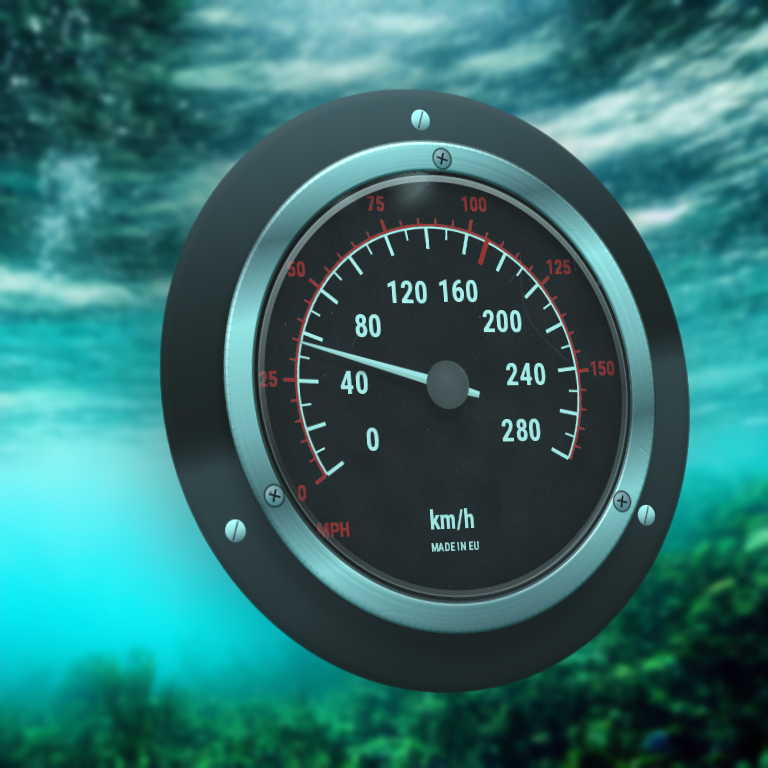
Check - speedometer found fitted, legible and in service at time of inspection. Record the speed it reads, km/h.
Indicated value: 55 km/h
